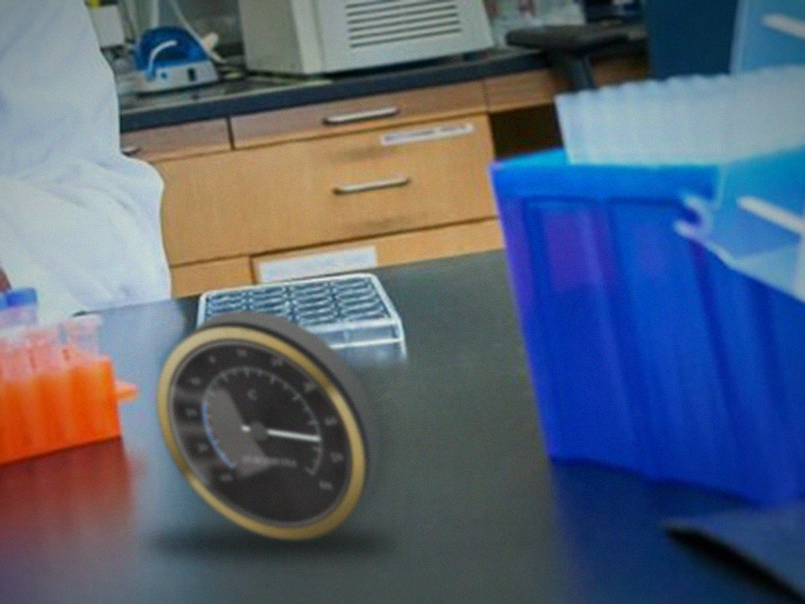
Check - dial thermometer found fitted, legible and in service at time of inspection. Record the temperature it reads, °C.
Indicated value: 45 °C
